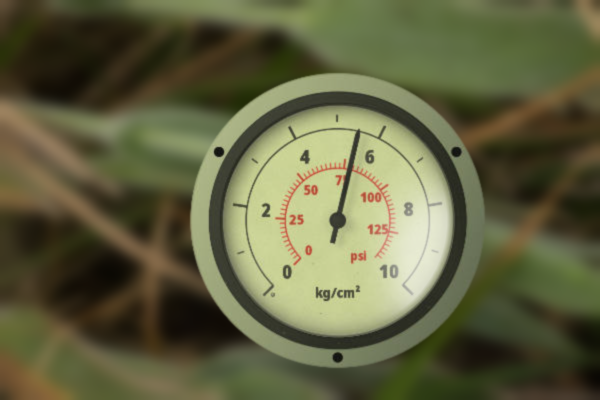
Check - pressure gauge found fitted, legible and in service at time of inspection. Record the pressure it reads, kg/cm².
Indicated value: 5.5 kg/cm²
